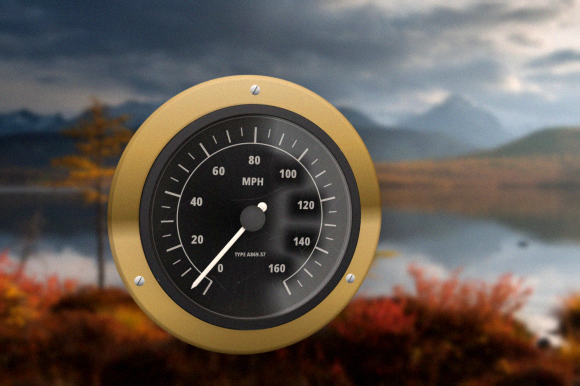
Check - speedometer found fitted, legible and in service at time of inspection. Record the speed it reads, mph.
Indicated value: 5 mph
